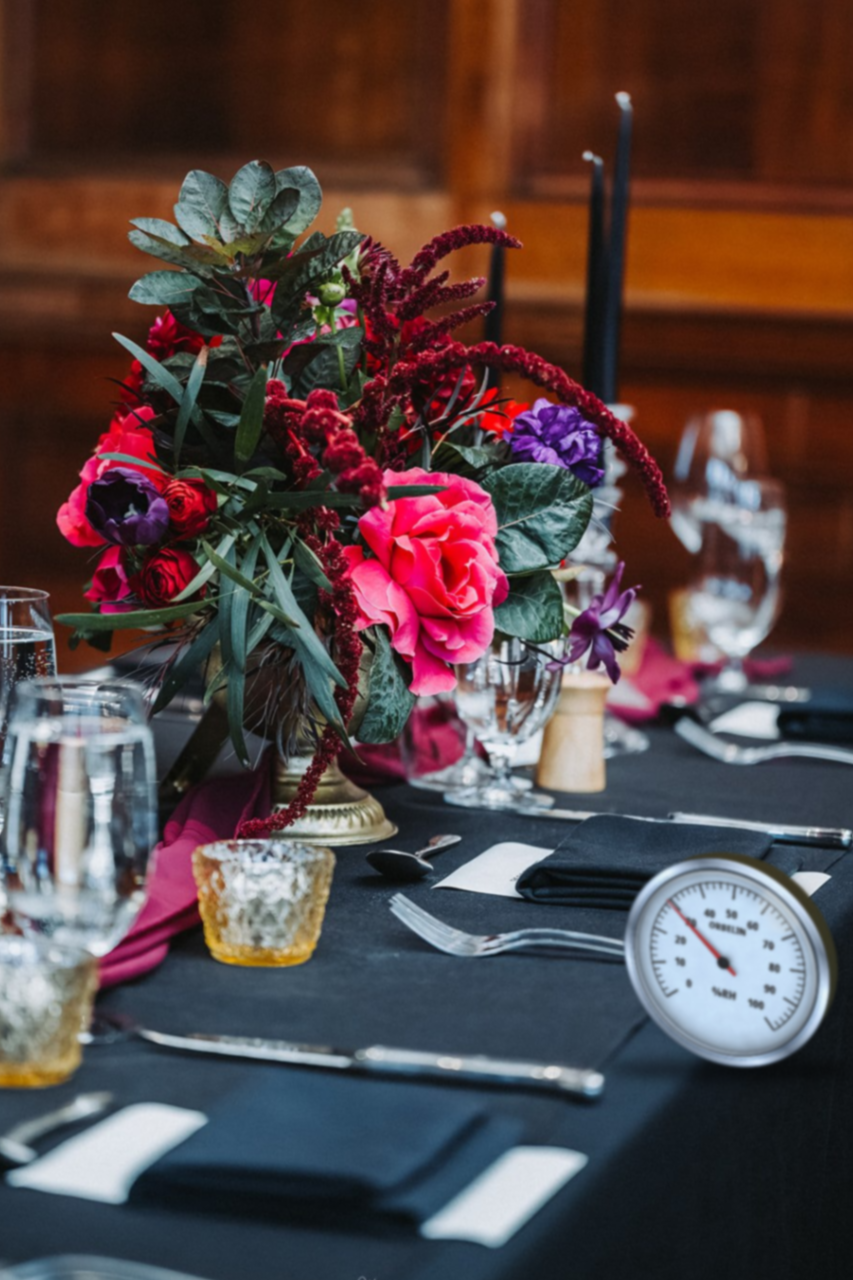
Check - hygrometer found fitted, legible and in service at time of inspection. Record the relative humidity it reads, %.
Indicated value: 30 %
